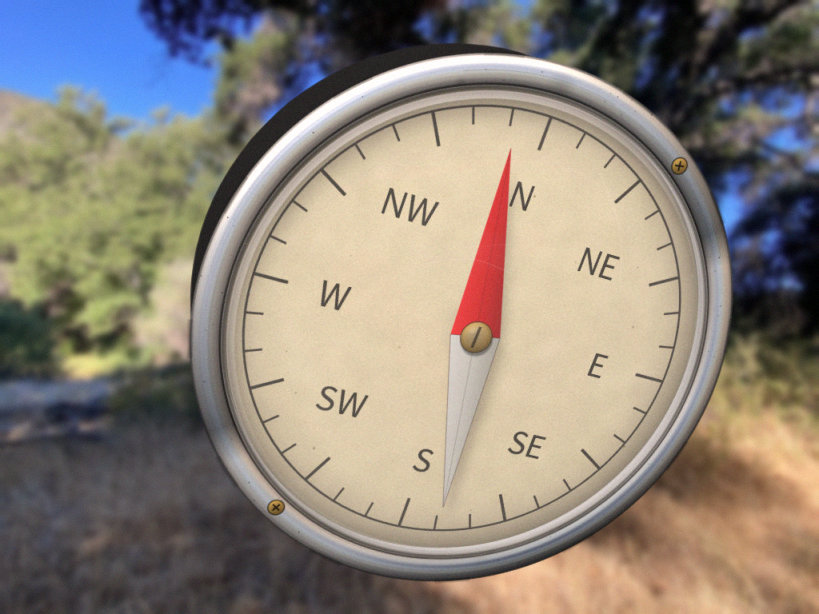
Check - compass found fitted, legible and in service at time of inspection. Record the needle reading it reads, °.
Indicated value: 350 °
